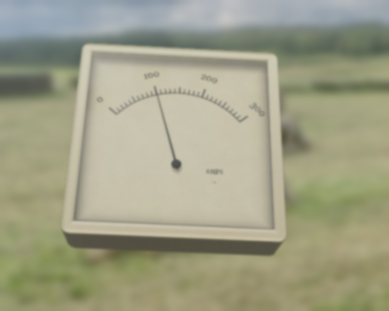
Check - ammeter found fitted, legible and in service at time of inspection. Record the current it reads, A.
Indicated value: 100 A
